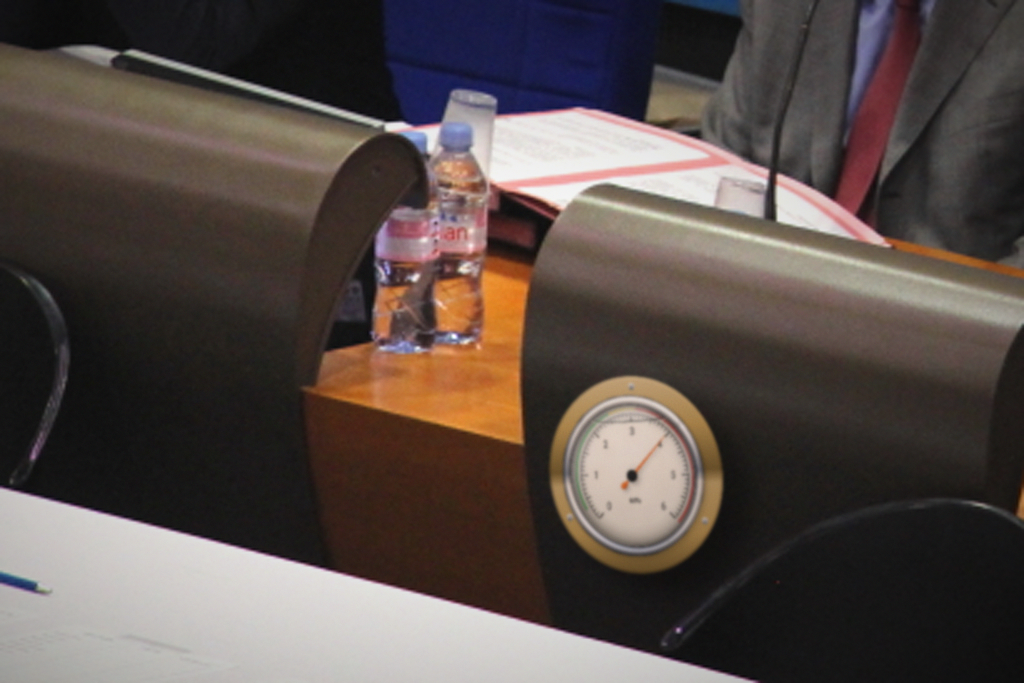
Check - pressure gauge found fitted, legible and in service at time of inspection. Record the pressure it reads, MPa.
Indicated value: 4 MPa
